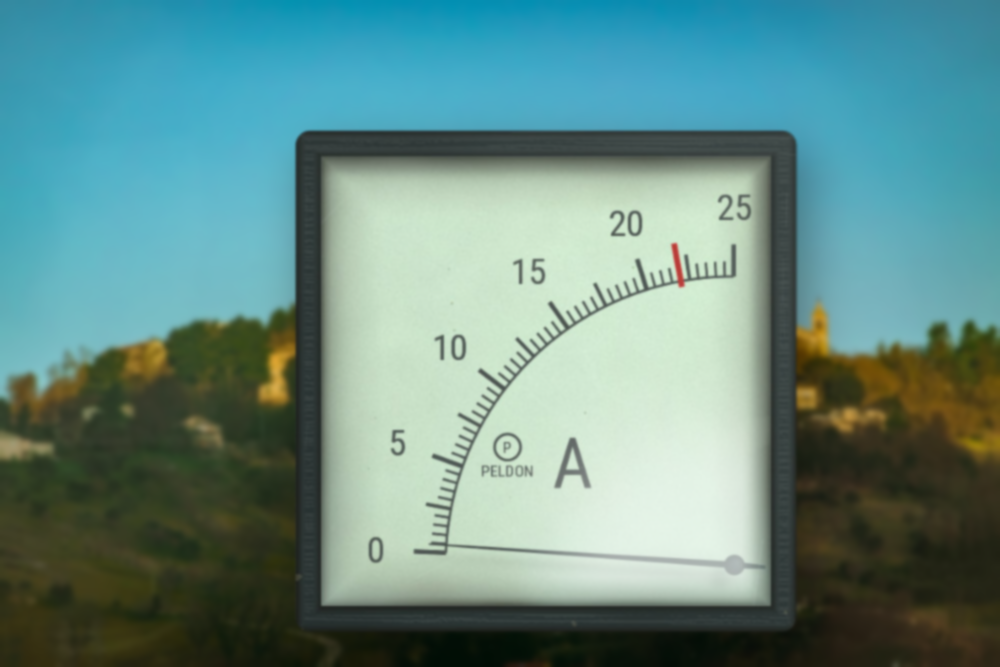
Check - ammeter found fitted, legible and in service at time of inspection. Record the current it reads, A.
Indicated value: 0.5 A
